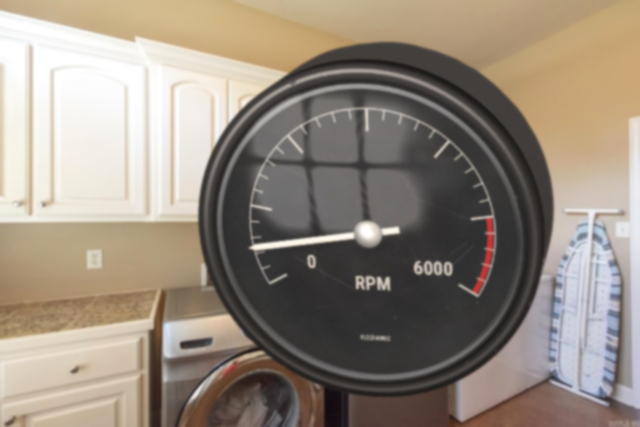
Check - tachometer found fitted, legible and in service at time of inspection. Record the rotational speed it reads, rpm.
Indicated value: 500 rpm
